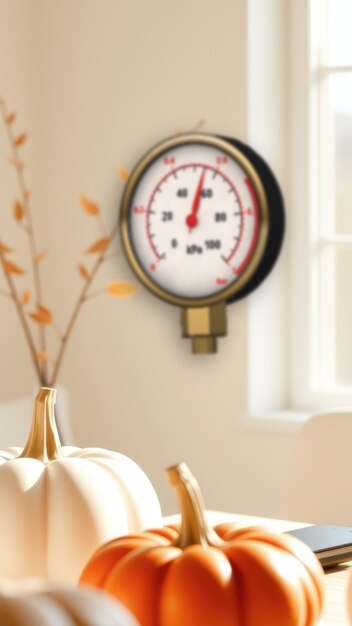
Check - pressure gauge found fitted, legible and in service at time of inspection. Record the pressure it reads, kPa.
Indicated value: 55 kPa
